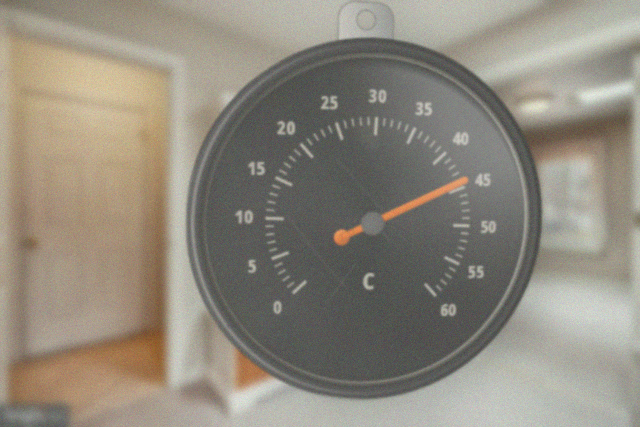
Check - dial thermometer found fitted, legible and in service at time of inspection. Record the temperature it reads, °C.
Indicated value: 44 °C
